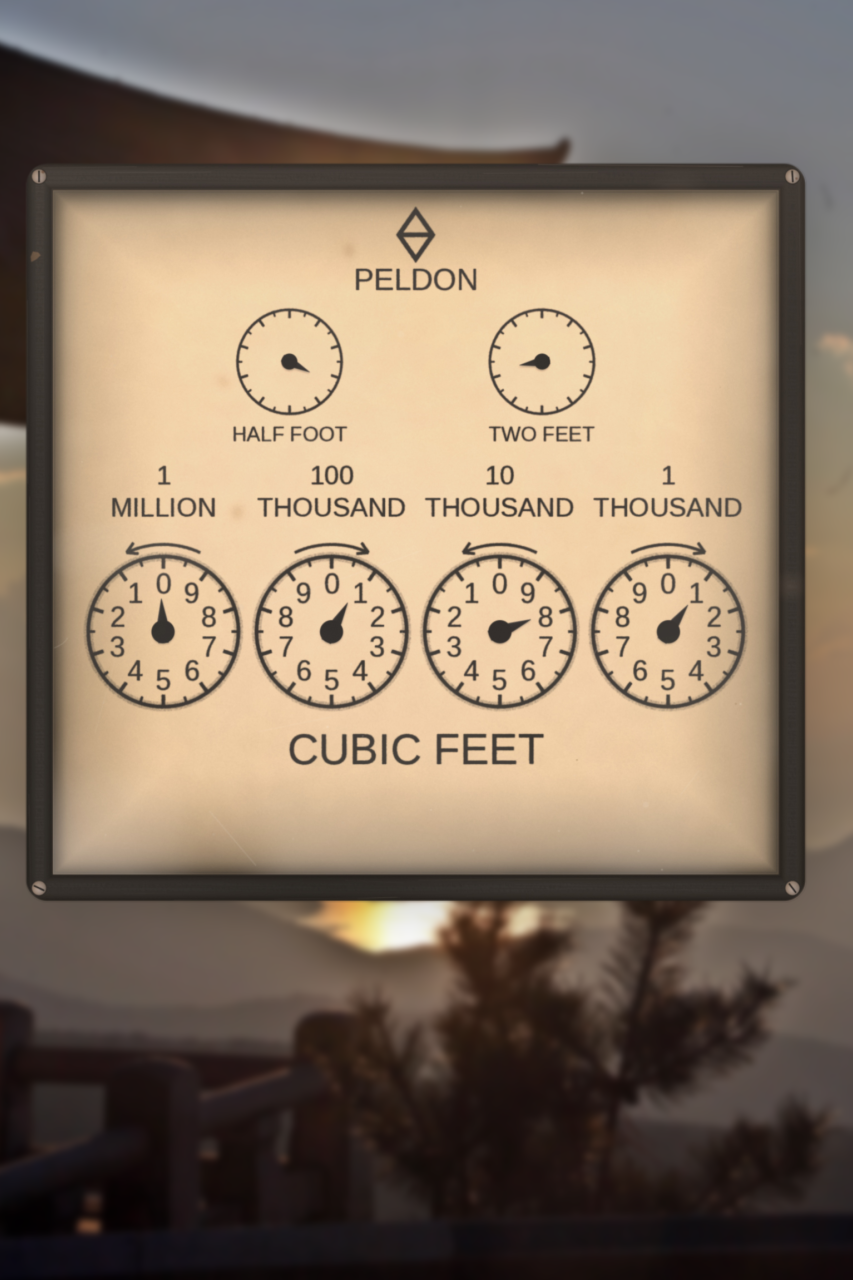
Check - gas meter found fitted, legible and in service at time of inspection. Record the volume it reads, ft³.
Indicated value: 8100 ft³
